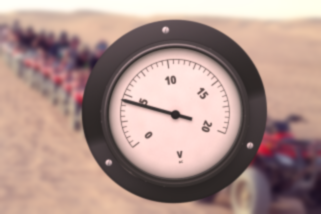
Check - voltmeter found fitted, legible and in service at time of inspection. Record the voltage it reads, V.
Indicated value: 4.5 V
